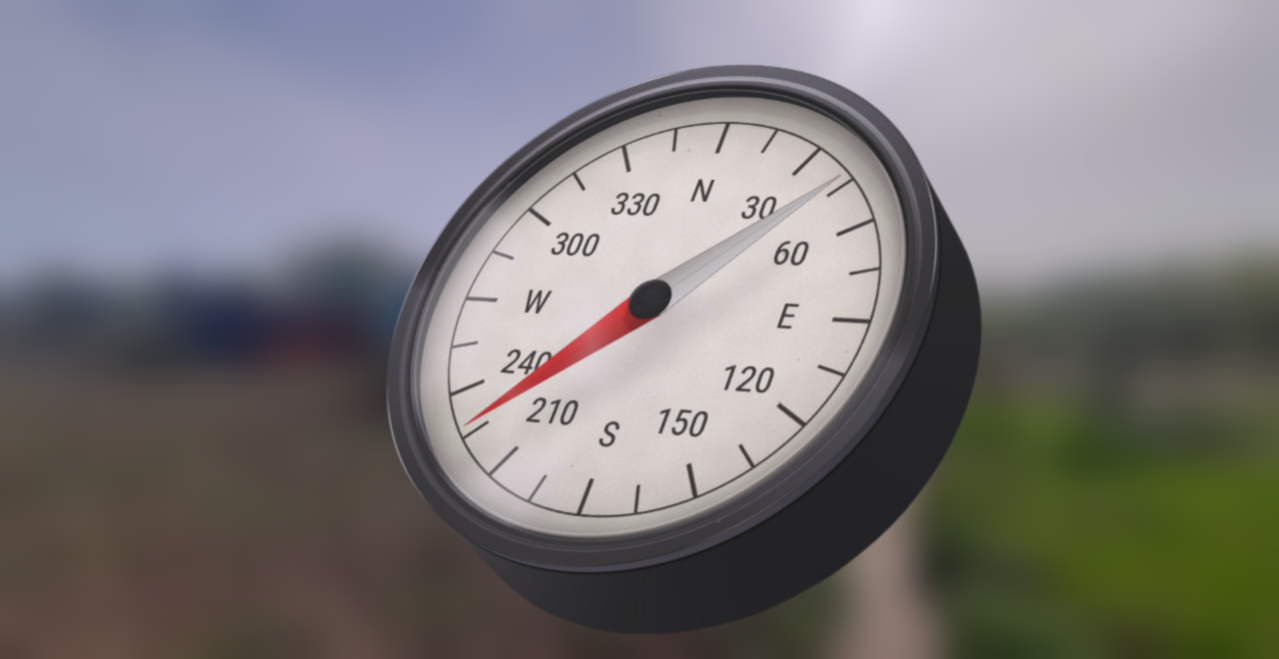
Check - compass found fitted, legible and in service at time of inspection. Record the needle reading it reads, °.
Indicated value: 225 °
